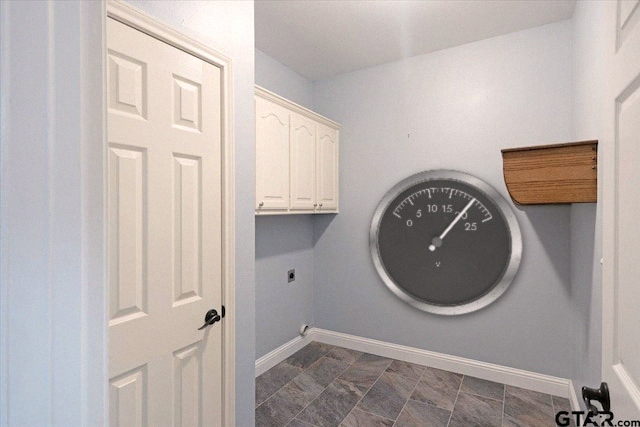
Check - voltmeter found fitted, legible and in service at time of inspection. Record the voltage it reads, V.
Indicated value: 20 V
